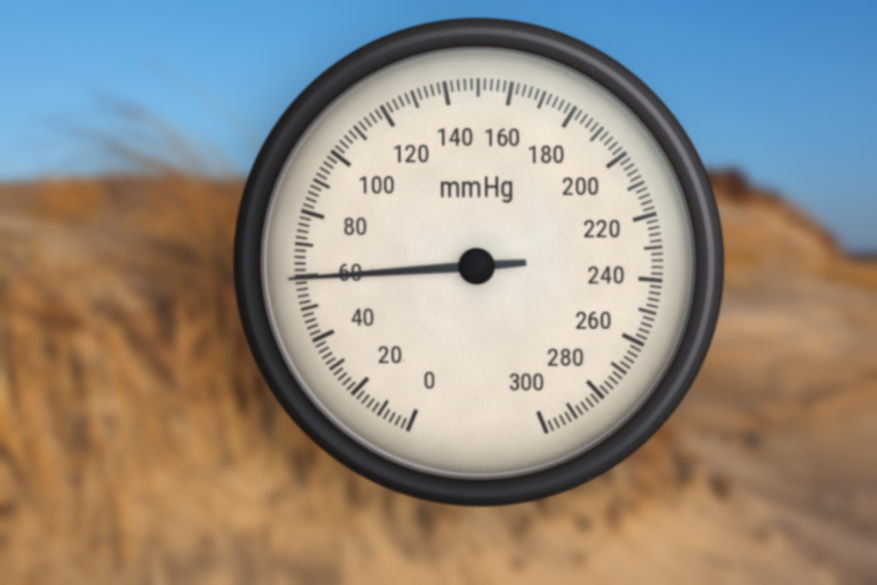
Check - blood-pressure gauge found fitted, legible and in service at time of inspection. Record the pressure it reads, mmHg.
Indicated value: 60 mmHg
